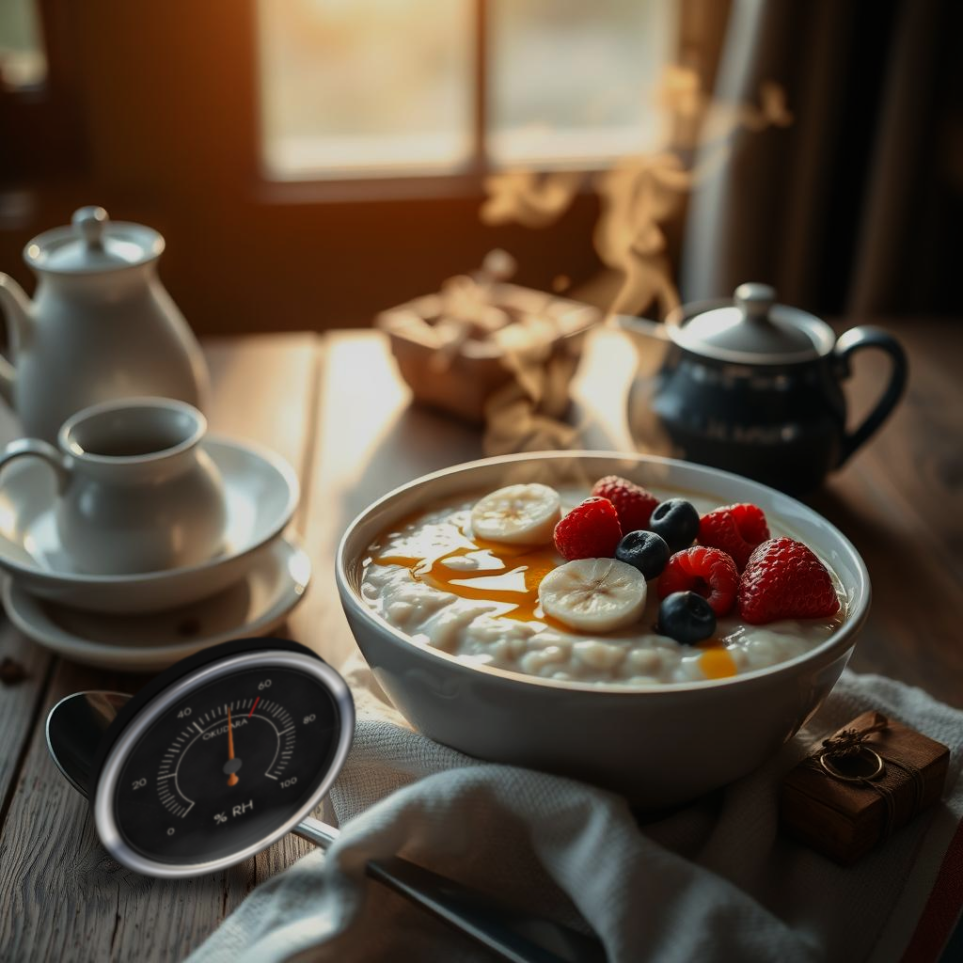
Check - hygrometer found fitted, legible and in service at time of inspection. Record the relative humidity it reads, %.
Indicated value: 50 %
